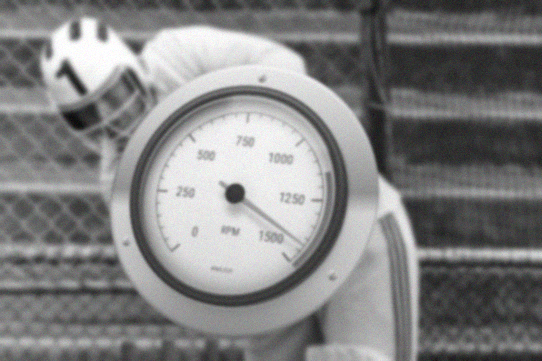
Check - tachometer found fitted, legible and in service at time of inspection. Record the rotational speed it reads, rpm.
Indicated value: 1425 rpm
